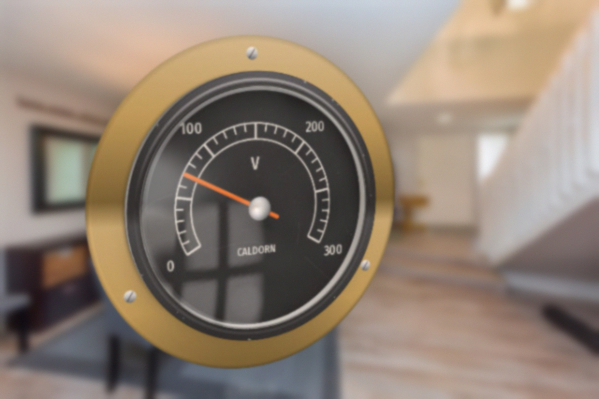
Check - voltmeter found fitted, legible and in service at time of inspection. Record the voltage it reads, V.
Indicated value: 70 V
